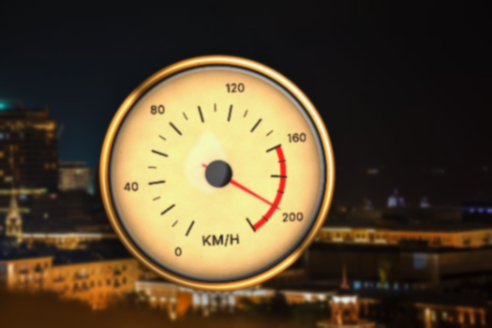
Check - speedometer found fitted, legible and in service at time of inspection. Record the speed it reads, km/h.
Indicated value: 200 km/h
